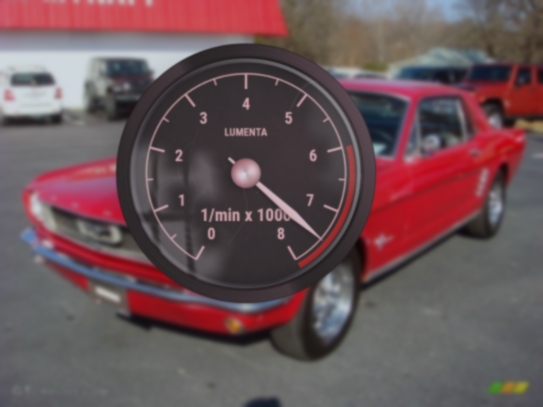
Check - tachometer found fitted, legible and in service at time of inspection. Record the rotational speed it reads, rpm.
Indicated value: 7500 rpm
